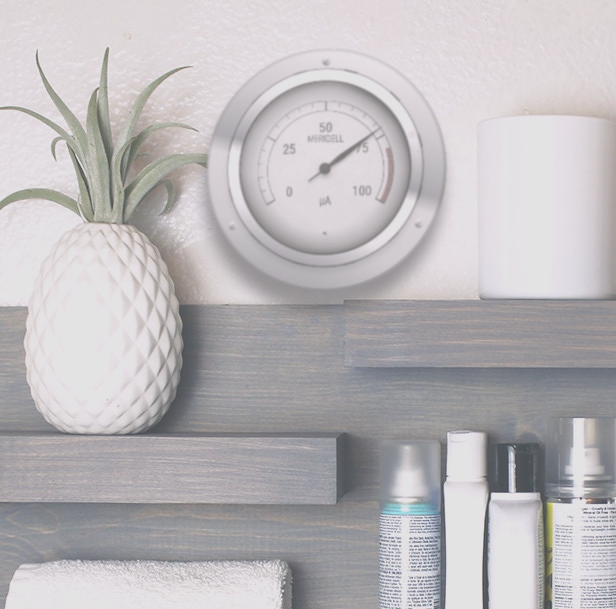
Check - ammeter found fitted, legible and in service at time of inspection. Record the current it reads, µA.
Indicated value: 72.5 µA
